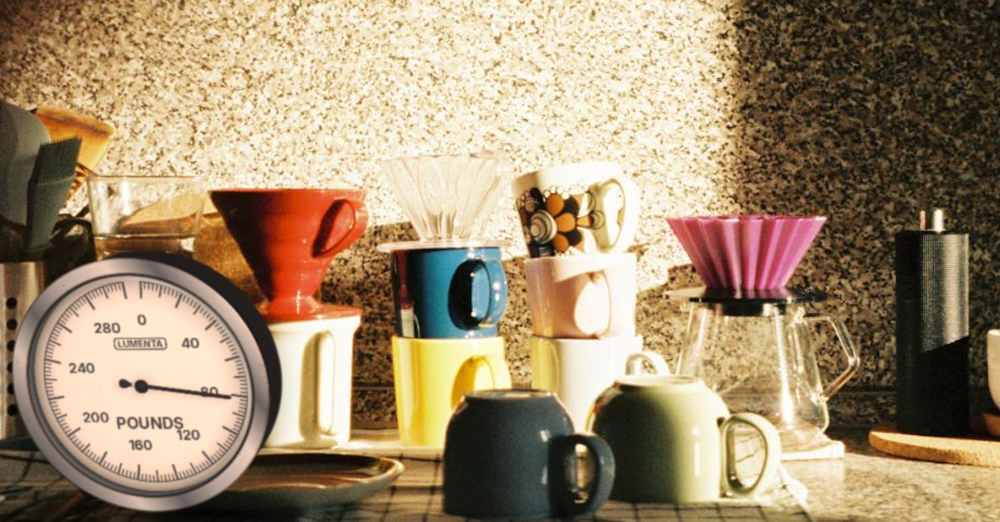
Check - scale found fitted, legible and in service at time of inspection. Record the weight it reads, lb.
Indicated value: 80 lb
